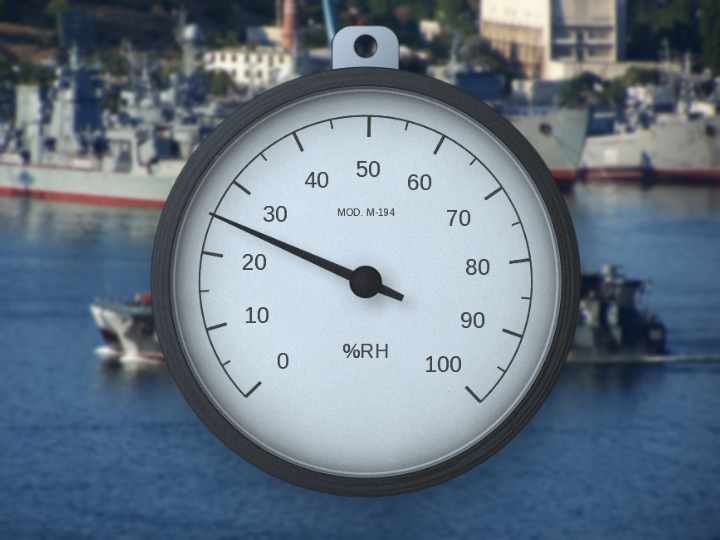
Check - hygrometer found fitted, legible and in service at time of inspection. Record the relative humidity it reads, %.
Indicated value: 25 %
